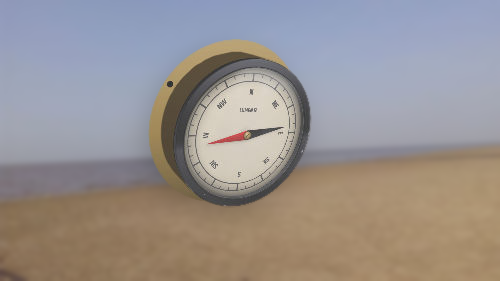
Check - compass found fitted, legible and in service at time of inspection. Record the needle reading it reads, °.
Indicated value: 260 °
